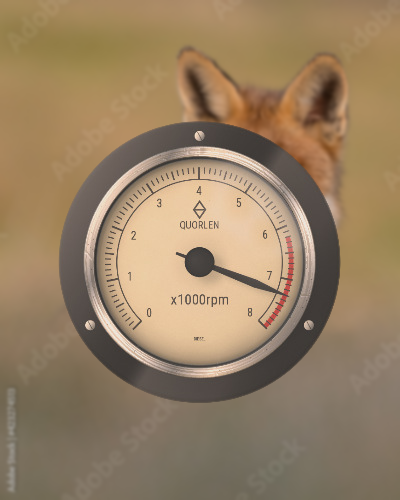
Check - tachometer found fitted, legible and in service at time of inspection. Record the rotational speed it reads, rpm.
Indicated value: 7300 rpm
